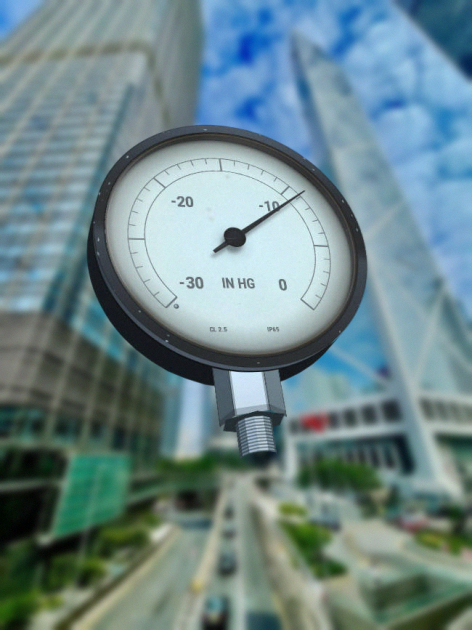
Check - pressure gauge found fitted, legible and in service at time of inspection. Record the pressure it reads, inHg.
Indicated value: -9 inHg
